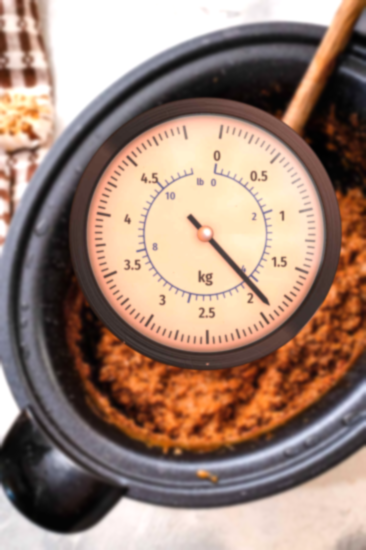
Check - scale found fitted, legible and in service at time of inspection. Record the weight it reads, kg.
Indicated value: 1.9 kg
